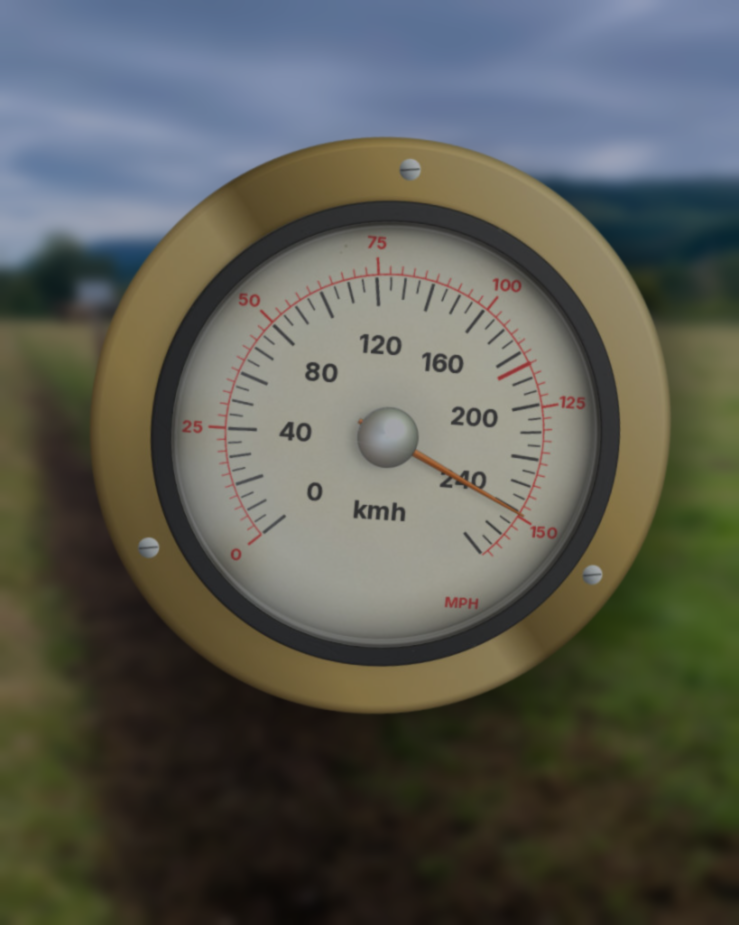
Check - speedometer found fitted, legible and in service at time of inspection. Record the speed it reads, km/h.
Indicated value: 240 km/h
